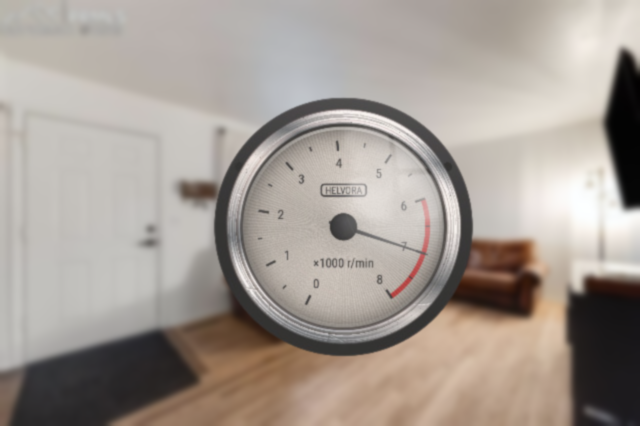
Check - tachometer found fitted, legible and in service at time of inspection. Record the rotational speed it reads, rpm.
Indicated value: 7000 rpm
